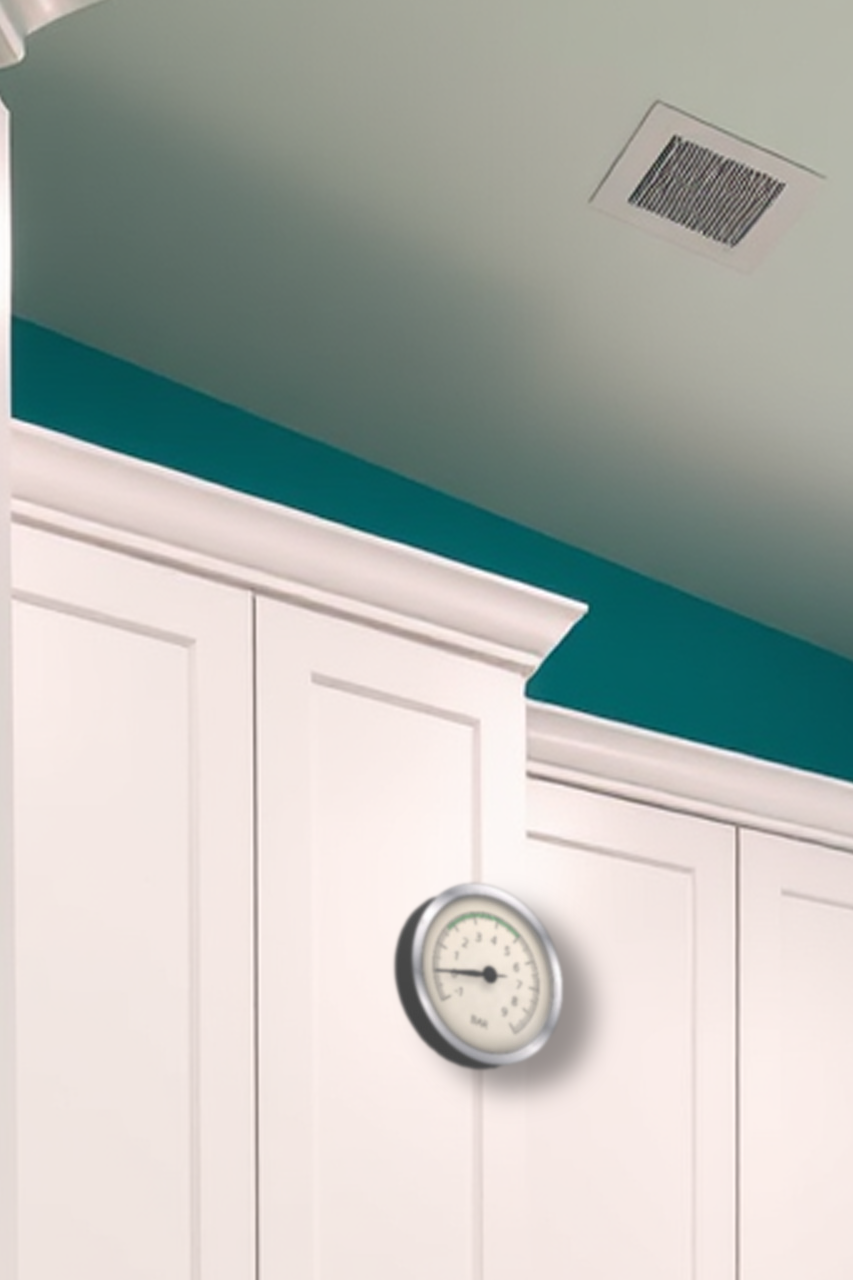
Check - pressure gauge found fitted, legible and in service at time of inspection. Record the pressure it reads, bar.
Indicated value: 0 bar
